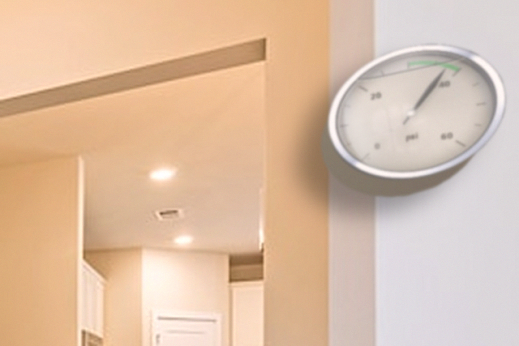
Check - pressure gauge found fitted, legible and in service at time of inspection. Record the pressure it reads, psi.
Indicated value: 37.5 psi
